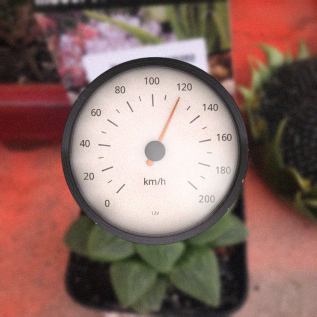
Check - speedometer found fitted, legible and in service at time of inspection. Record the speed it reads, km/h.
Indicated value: 120 km/h
